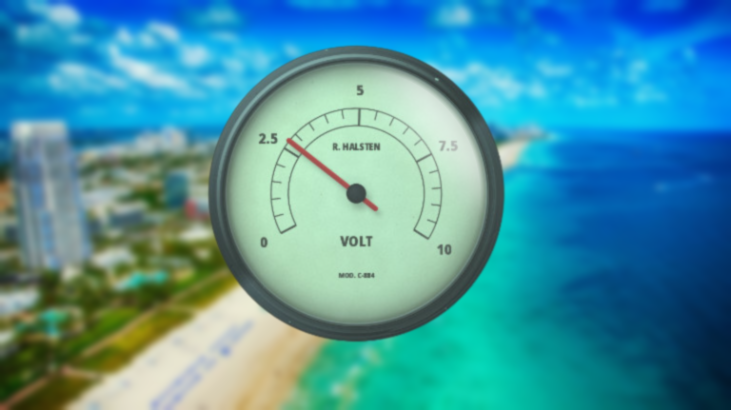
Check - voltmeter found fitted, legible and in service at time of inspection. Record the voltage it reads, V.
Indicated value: 2.75 V
